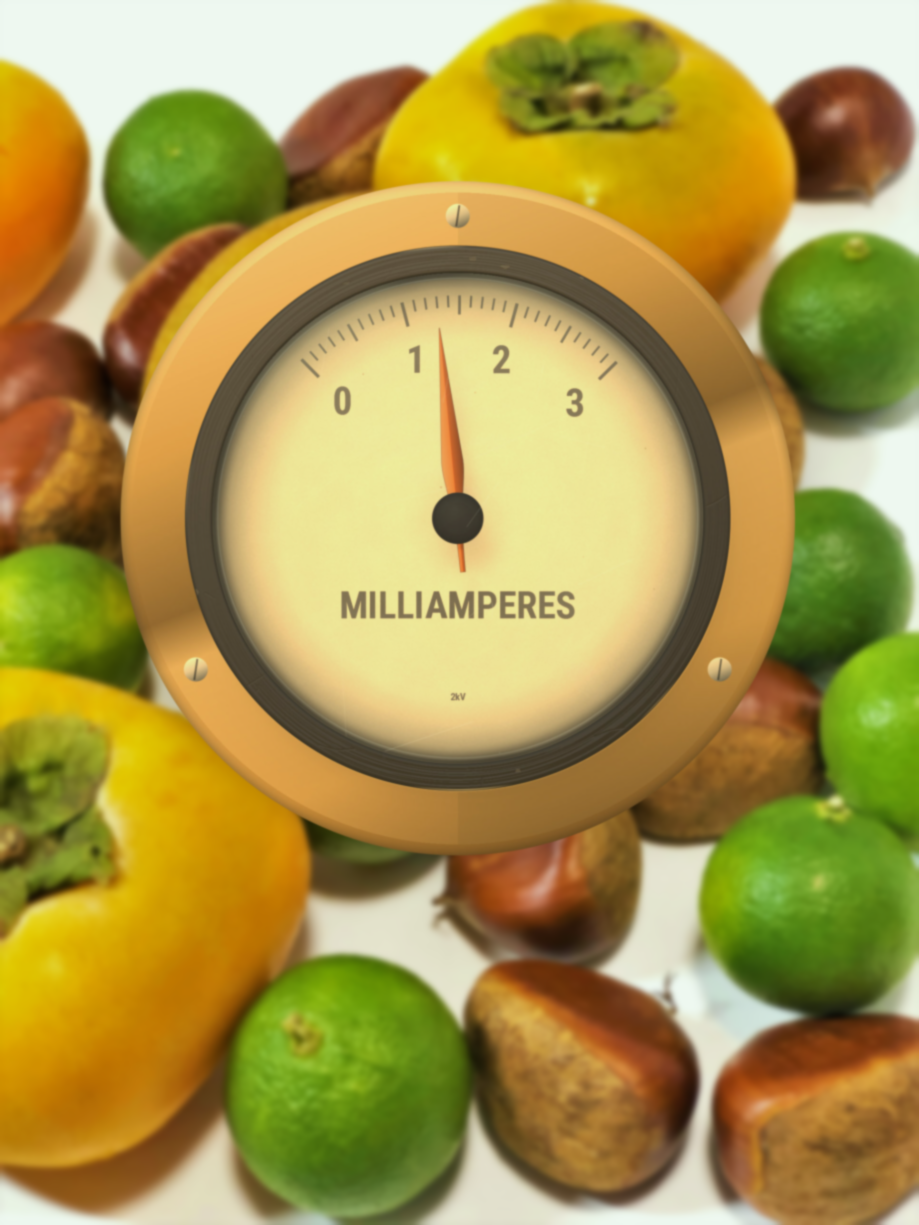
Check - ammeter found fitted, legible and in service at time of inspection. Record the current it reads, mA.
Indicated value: 1.3 mA
